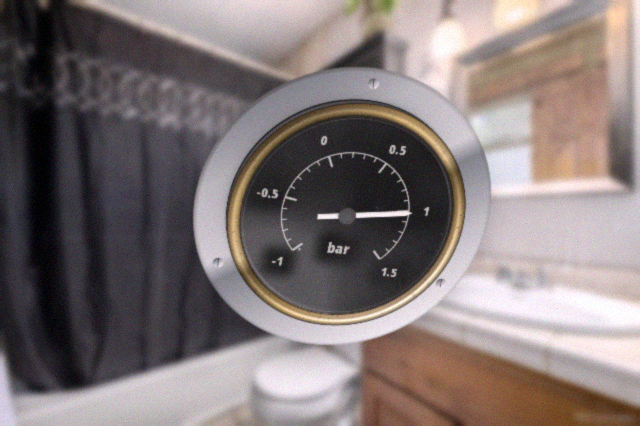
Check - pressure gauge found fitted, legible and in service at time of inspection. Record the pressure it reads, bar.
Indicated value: 1 bar
